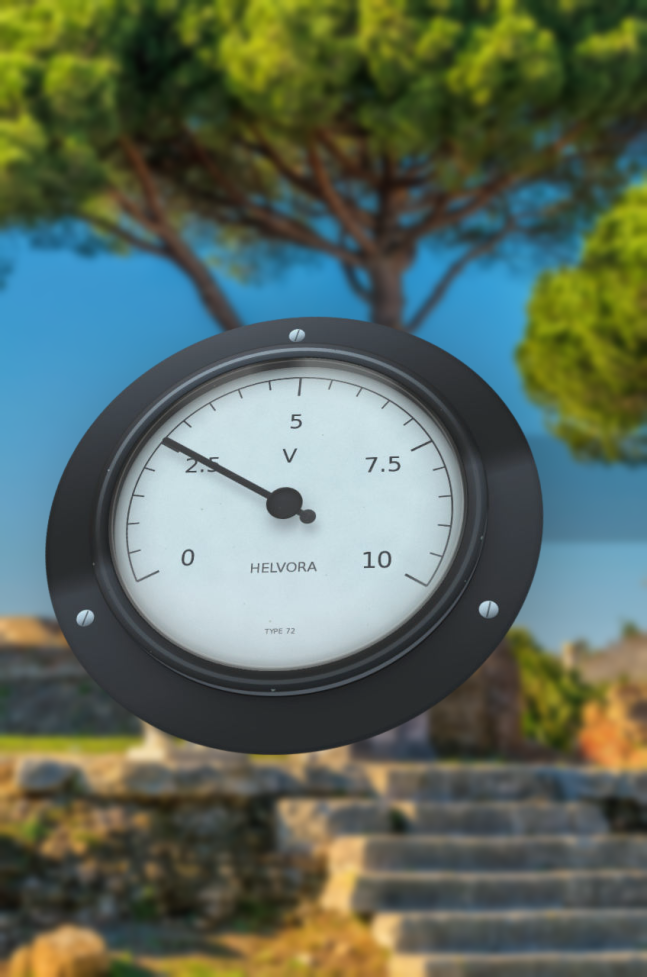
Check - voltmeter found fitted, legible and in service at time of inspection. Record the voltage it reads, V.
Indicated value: 2.5 V
